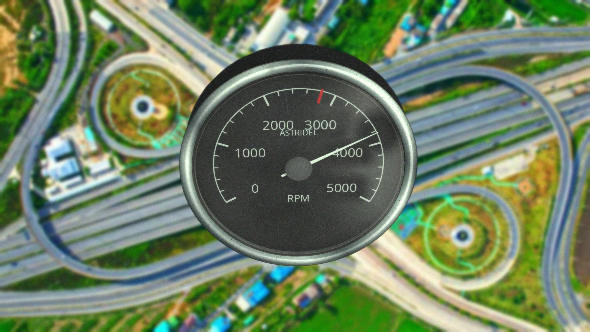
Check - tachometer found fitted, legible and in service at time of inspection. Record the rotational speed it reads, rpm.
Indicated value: 3800 rpm
